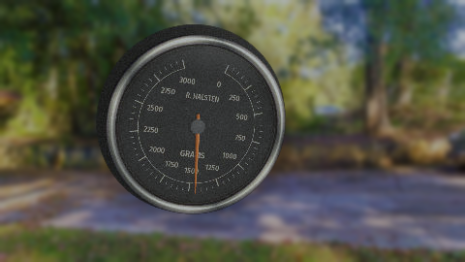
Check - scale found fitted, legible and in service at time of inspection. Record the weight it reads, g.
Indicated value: 1450 g
